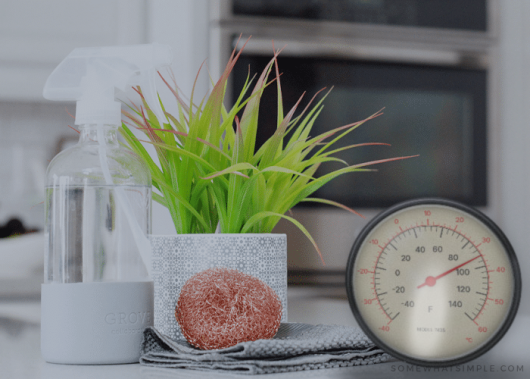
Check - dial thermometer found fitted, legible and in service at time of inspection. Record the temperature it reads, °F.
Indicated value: 92 °F
